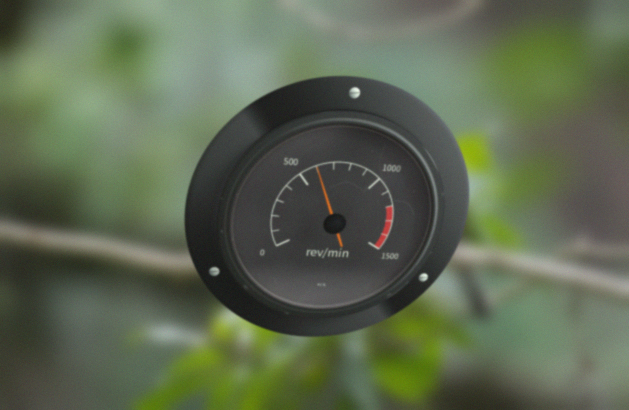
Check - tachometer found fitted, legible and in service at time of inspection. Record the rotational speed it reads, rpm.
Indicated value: 600 rpm
